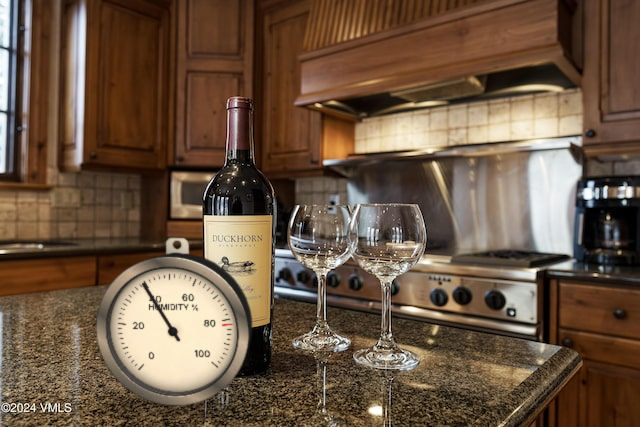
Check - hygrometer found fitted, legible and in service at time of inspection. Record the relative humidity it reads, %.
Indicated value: 40 %
